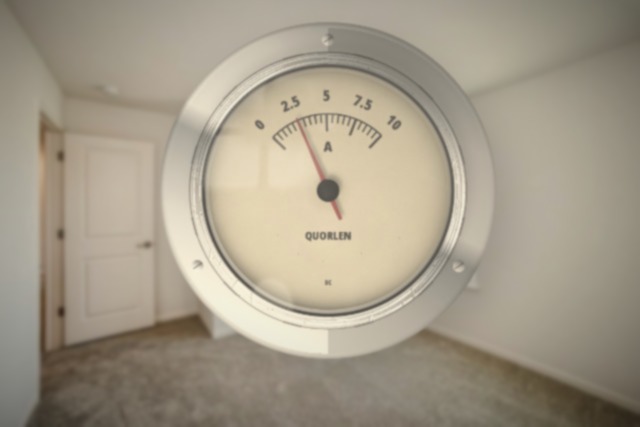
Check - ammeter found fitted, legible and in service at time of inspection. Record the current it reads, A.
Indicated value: 2.5 A
